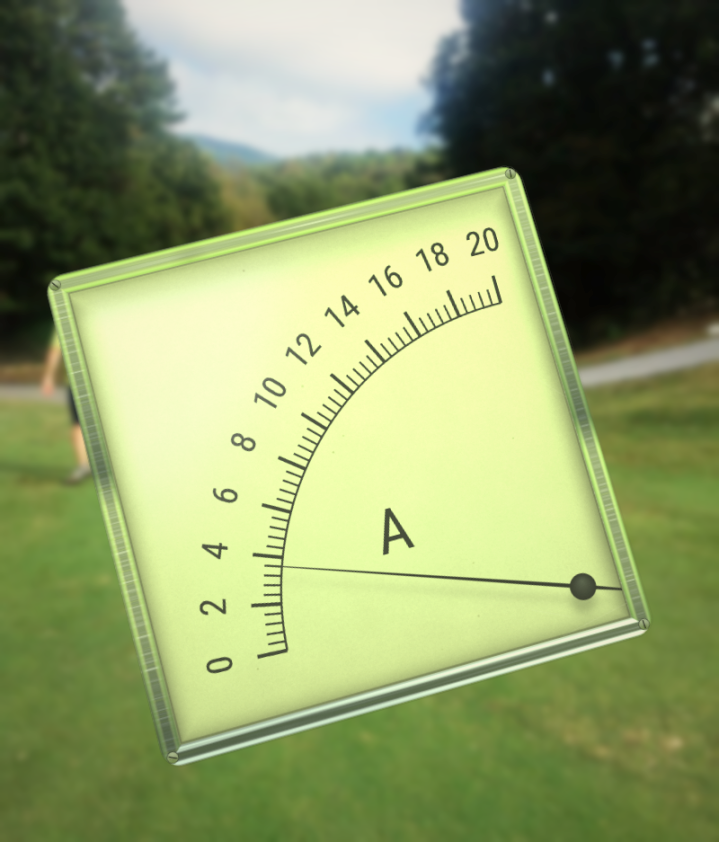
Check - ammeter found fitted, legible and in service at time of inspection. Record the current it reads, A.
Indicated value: 3.6 A
